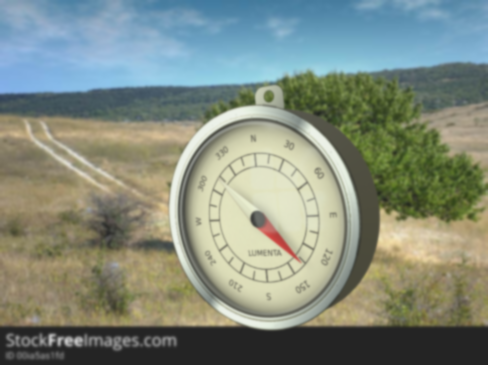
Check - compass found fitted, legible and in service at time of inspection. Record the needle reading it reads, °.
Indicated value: 135 °
